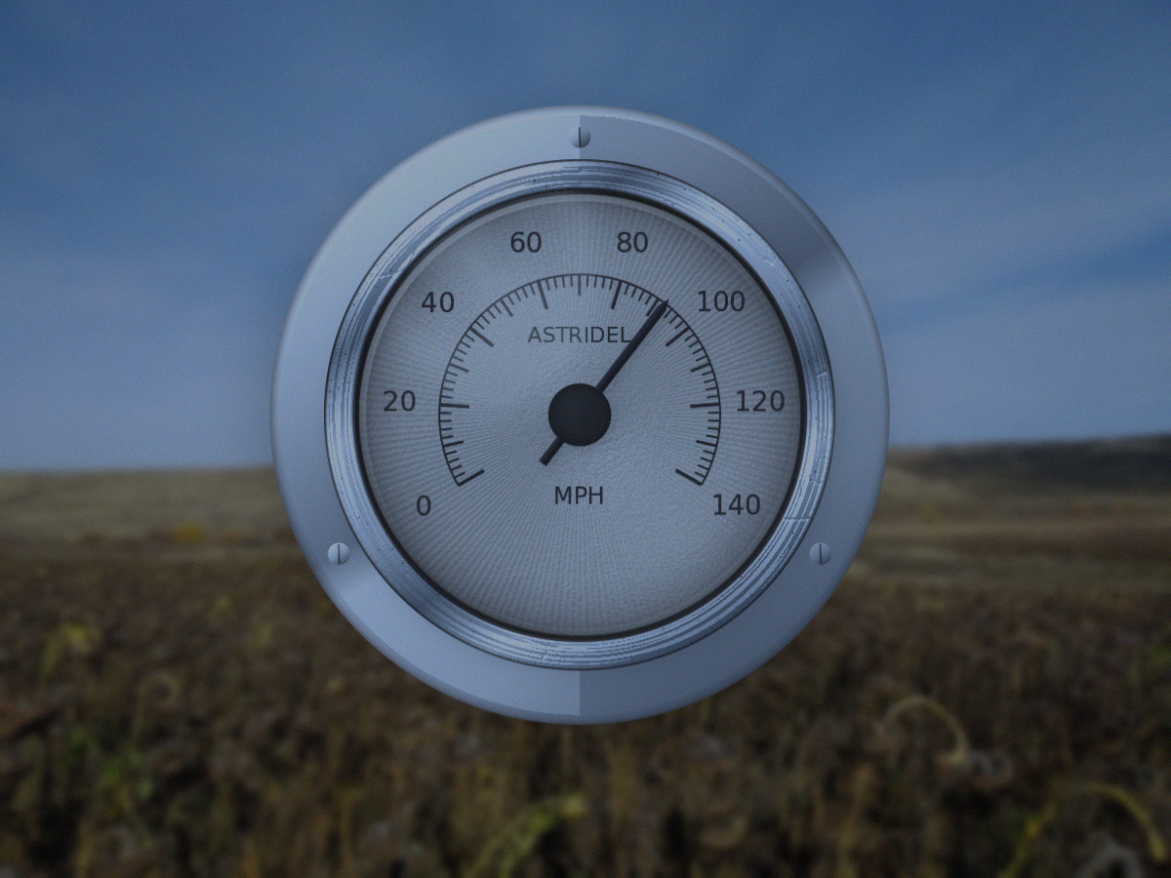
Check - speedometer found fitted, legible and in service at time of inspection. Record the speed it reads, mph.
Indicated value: 92 mph
